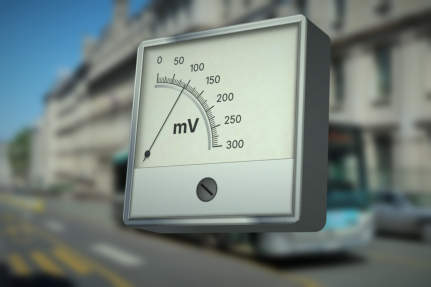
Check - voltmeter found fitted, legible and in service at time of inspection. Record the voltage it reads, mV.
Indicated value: 100 mV
